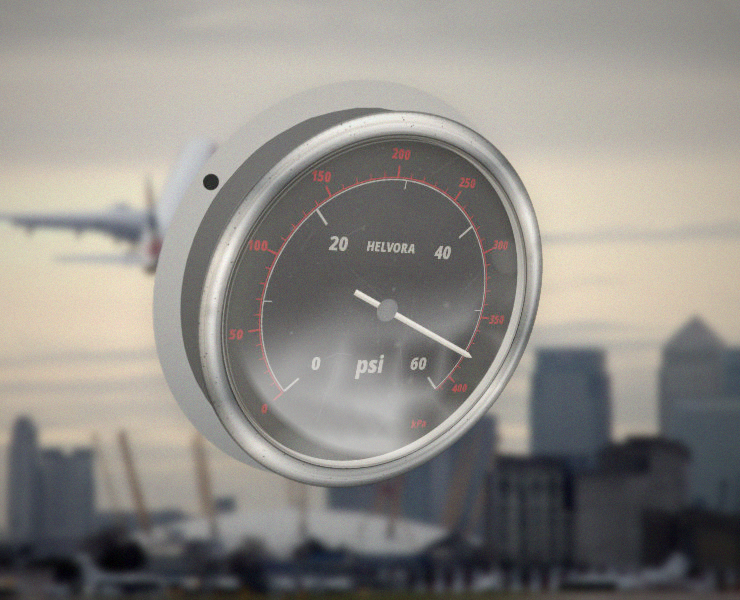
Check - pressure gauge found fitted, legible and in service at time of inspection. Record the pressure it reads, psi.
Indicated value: 55 psi
